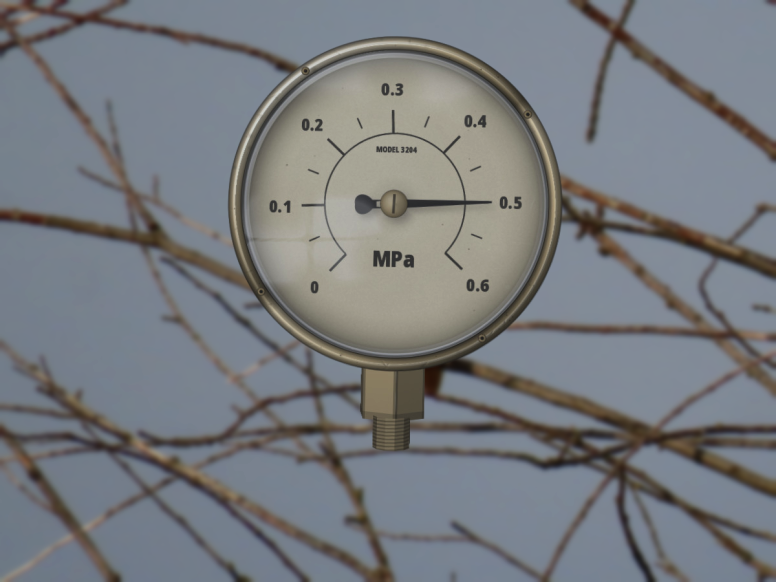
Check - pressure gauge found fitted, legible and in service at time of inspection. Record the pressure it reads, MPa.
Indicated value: 0.5 MPa
